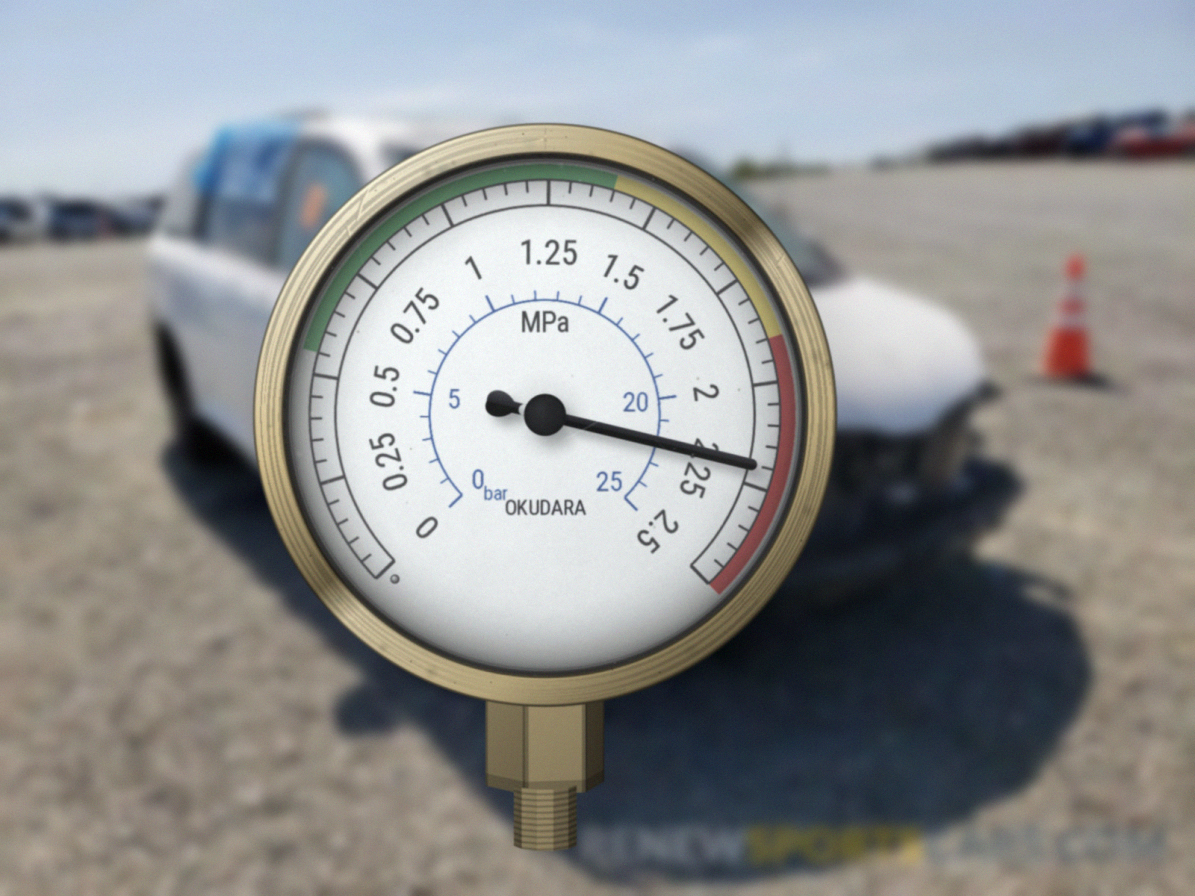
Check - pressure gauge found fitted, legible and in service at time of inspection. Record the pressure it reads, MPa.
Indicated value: 2.2 MPa
